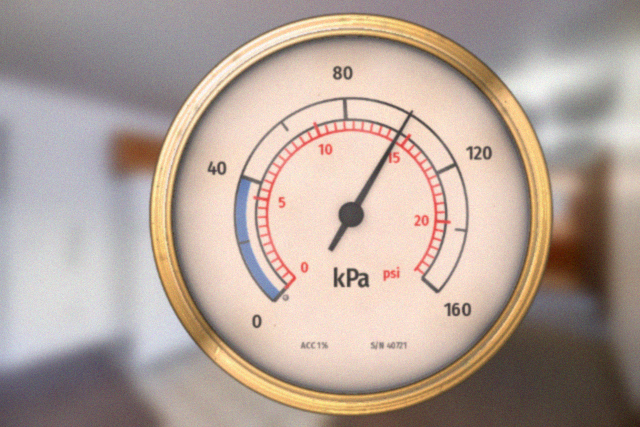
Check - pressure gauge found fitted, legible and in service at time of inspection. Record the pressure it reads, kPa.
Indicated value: 100 kPa
